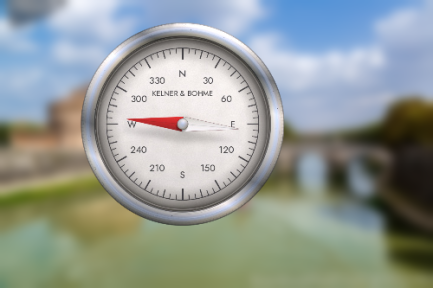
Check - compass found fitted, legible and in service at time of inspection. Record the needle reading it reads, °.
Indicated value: 275 °
